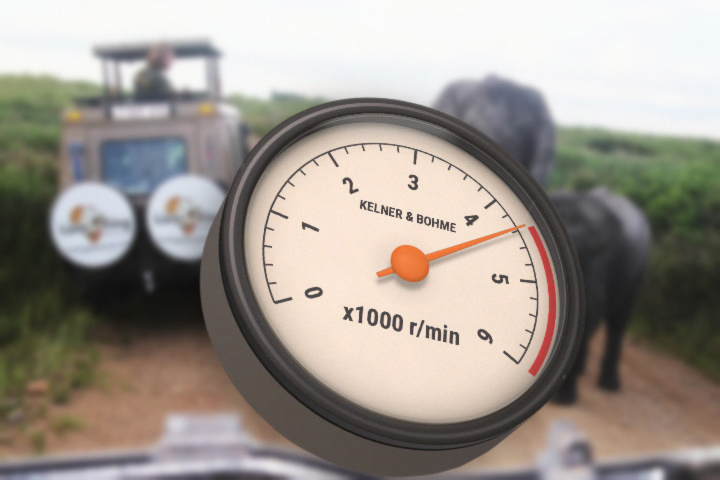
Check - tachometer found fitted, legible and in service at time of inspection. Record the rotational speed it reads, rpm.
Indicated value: 4400 rpm
